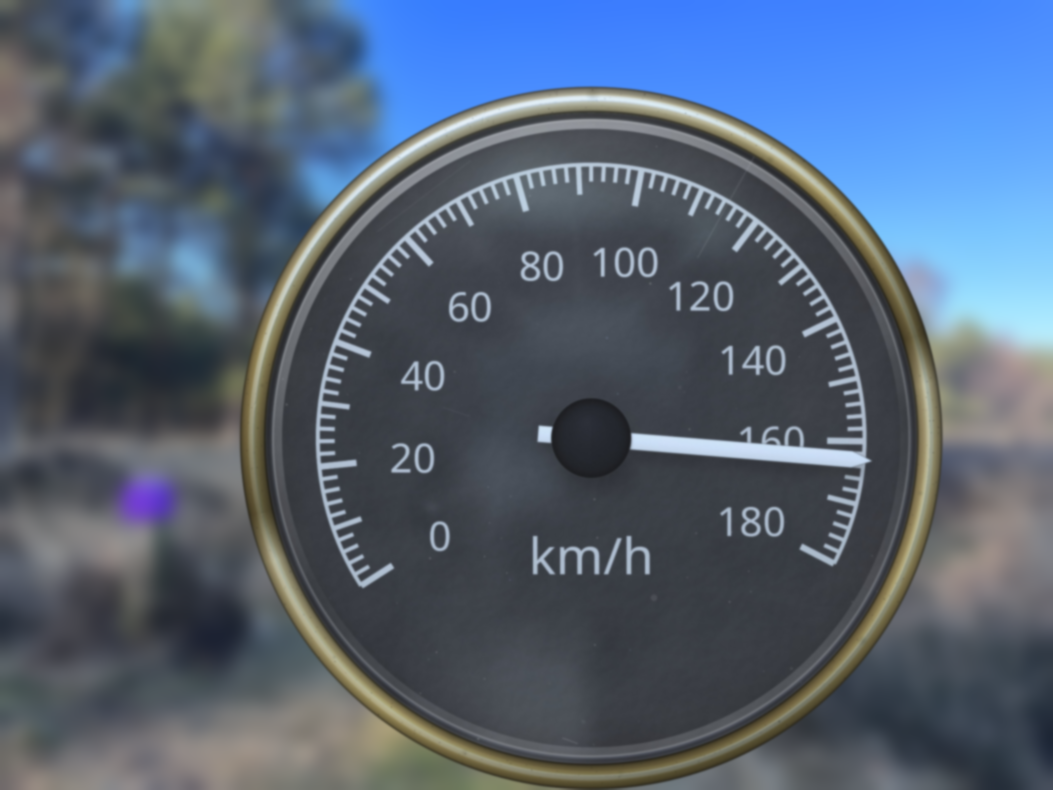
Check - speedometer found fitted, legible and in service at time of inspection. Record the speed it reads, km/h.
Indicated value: 163 km/h
